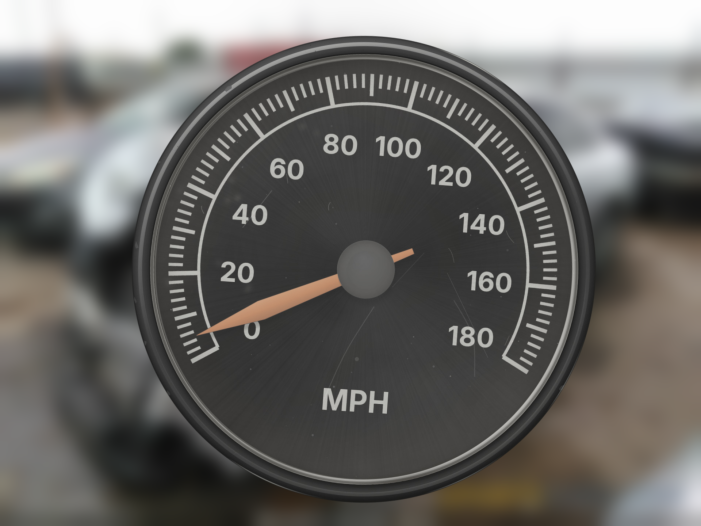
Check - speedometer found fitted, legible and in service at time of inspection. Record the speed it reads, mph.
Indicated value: 5 mph
